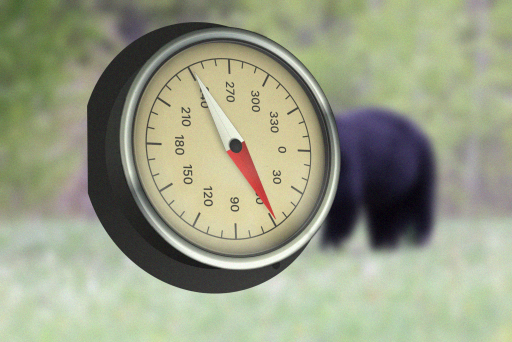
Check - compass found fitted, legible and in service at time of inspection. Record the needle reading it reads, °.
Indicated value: 60 °
